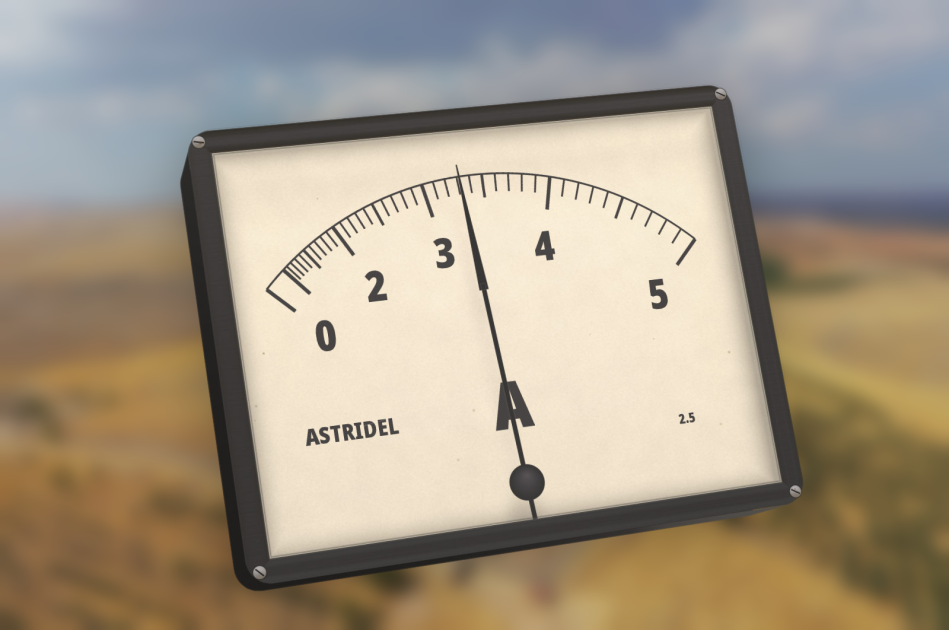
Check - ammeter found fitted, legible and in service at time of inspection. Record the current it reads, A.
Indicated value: 3.3 A
